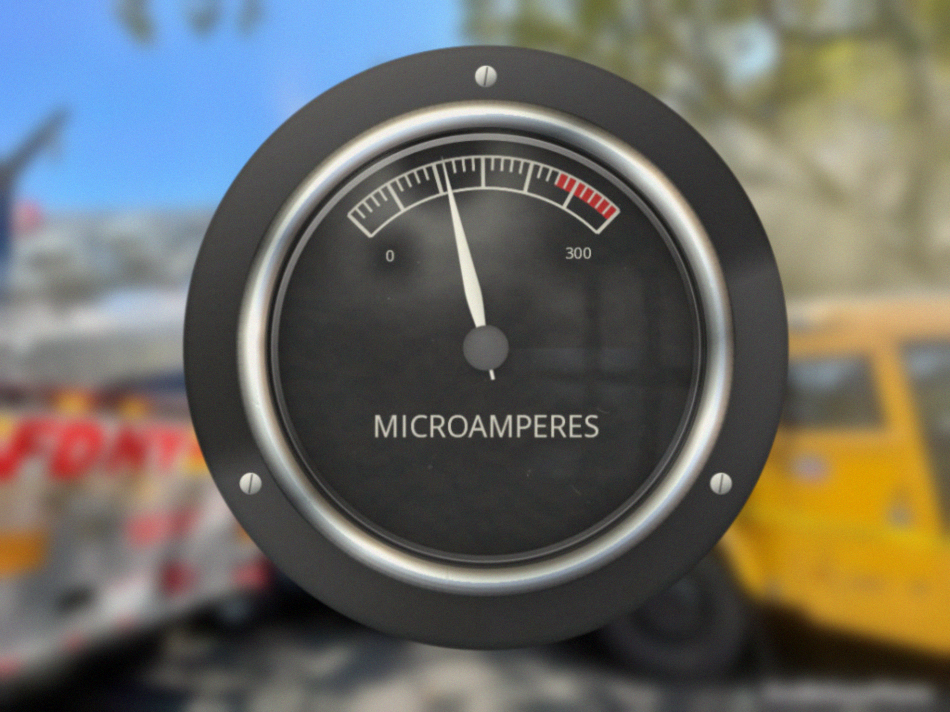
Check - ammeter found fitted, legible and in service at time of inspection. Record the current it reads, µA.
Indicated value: 110 µA
